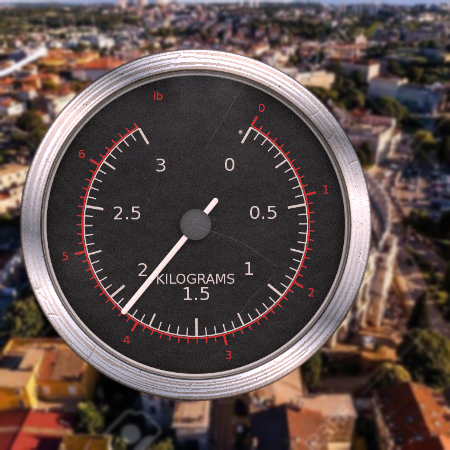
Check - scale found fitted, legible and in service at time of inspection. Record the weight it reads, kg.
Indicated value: 1.9 kg
